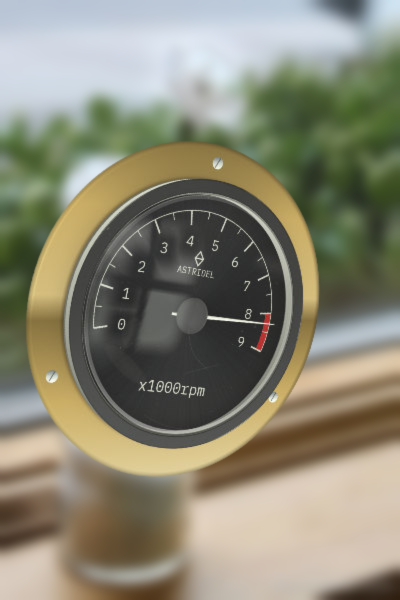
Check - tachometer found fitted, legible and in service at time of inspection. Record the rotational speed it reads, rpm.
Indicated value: 8250 rpm
